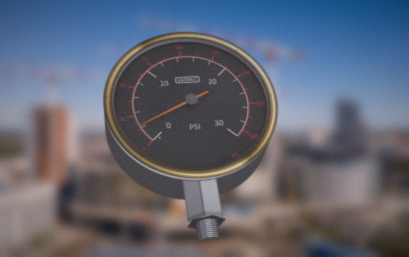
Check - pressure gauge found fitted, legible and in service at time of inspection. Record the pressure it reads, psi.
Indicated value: 2 psi
